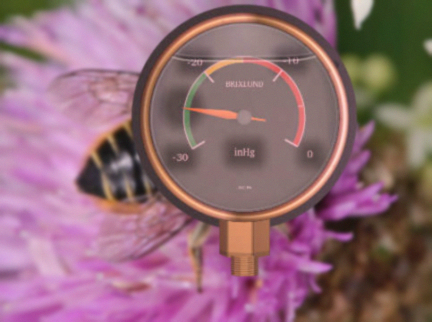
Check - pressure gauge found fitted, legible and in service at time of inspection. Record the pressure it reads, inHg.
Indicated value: -25 inHg
